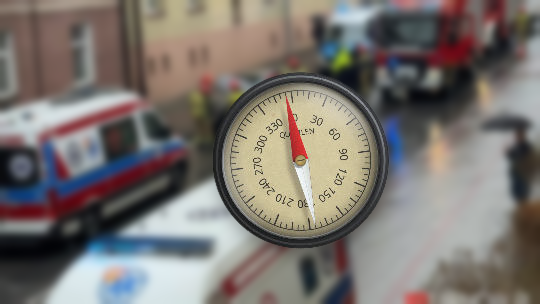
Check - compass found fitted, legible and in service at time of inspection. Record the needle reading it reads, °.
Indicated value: 355 °
